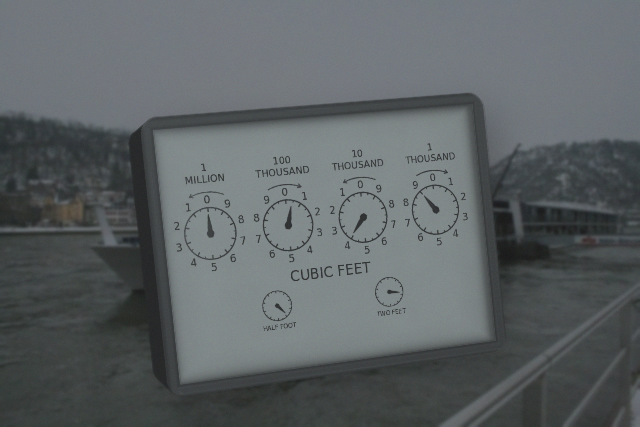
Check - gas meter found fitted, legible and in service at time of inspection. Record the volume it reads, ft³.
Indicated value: 3900 ft³
